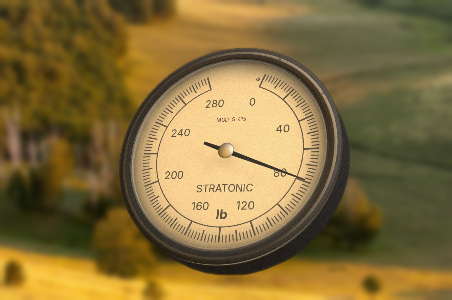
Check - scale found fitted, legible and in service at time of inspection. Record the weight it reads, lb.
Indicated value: 80 lb
